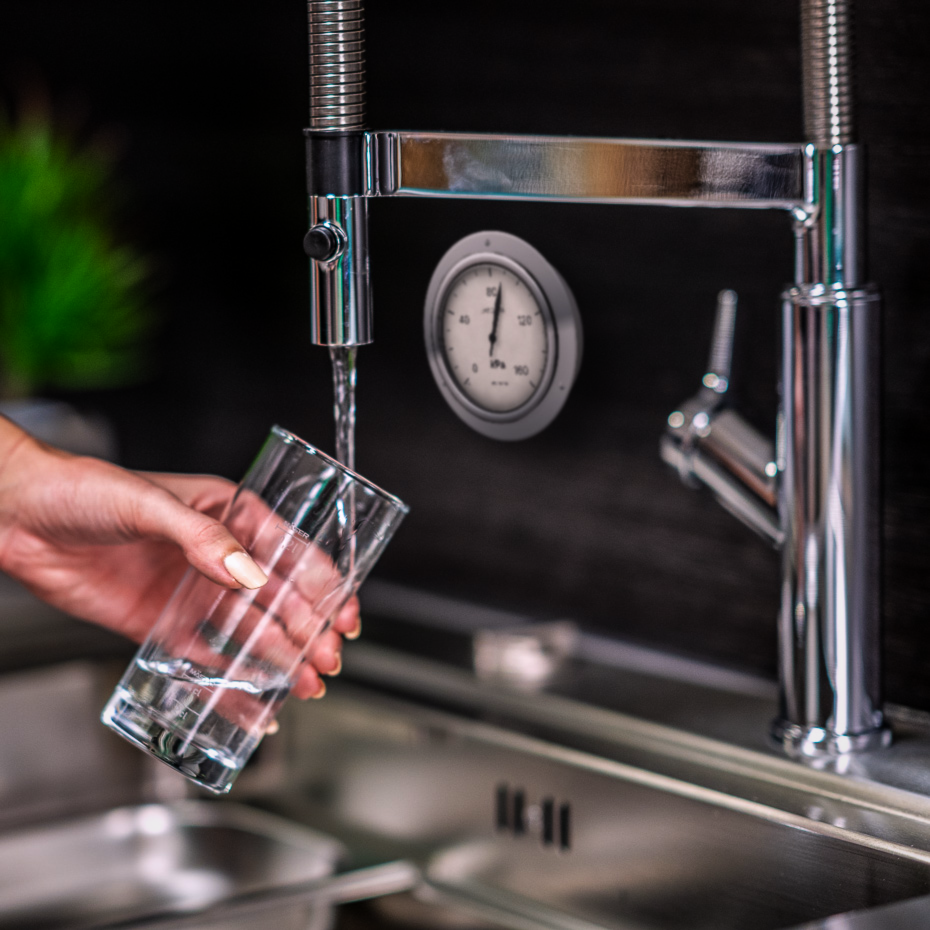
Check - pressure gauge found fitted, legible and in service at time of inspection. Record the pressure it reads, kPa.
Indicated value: 90 kPa
